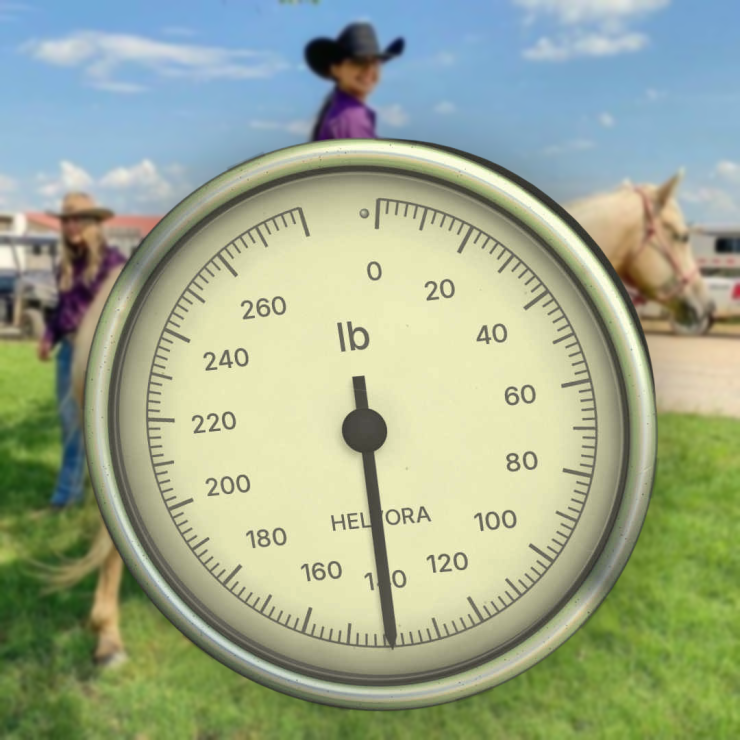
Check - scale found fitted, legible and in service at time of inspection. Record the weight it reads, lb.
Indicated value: 140 lb
